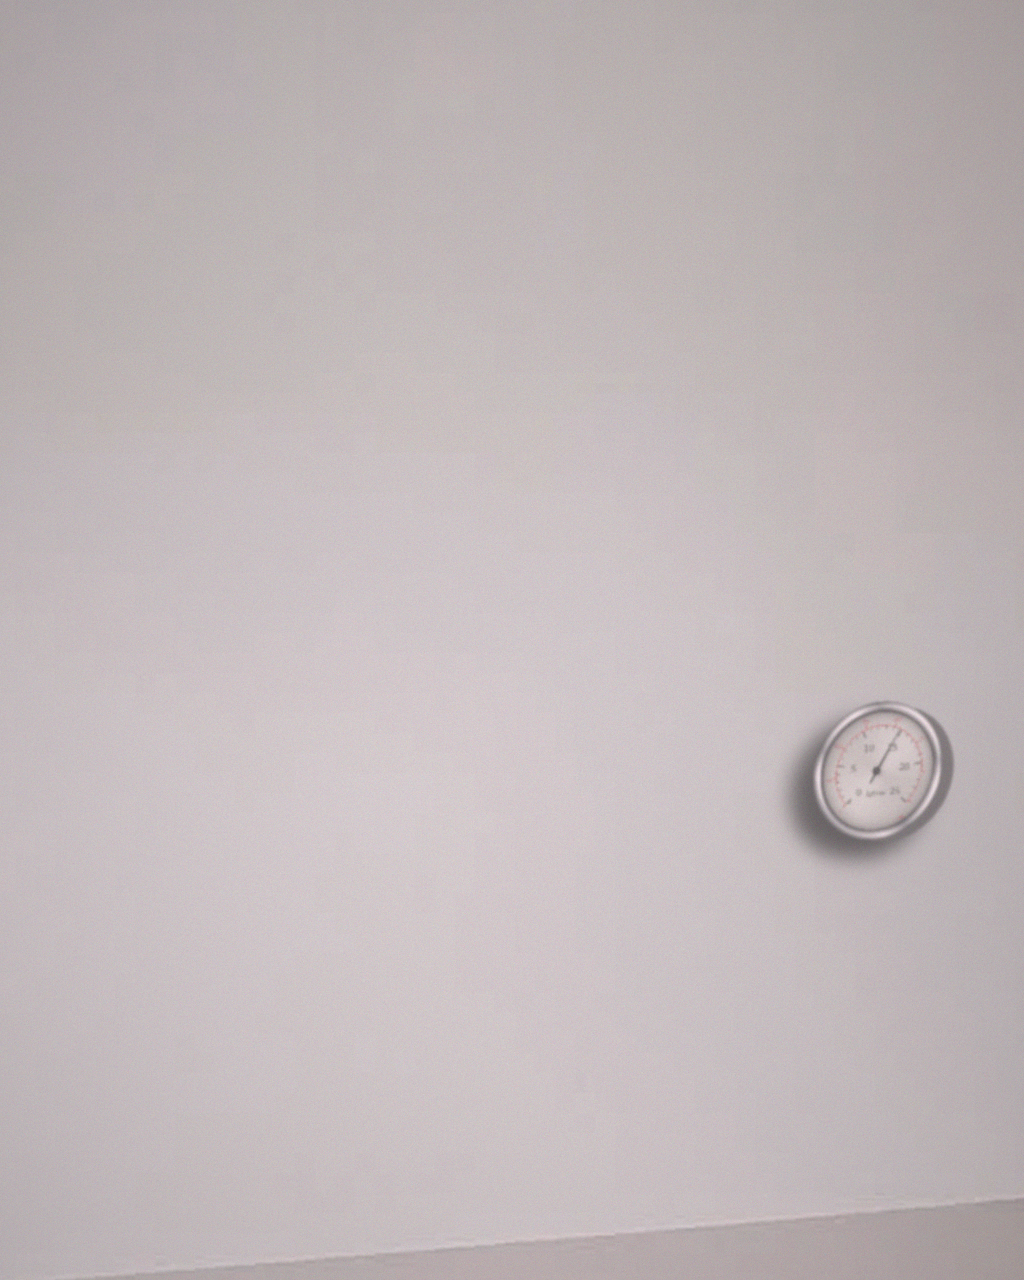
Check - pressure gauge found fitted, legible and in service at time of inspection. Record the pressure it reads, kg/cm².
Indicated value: 15 kg/cm²
